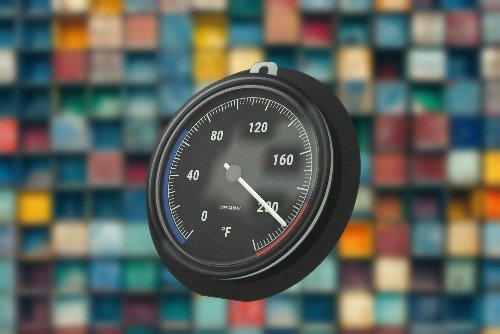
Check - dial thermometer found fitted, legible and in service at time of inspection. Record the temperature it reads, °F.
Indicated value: 200 °F
